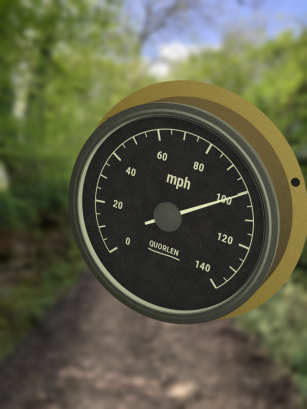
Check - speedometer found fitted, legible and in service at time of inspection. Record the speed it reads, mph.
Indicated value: 100 mph
